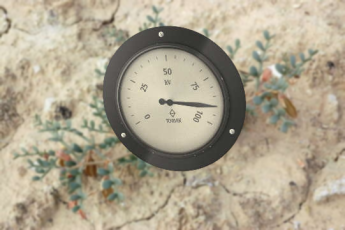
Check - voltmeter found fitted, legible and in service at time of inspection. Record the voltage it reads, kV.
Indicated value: 90 kV
